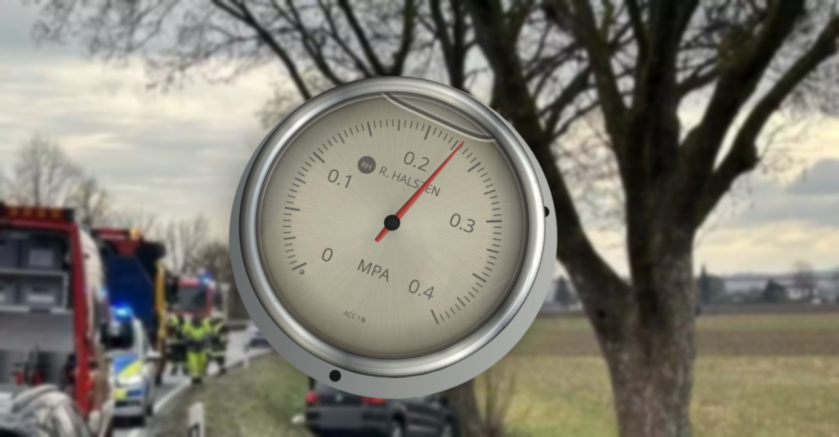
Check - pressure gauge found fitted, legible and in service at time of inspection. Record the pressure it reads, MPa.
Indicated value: 0.23 MPa
